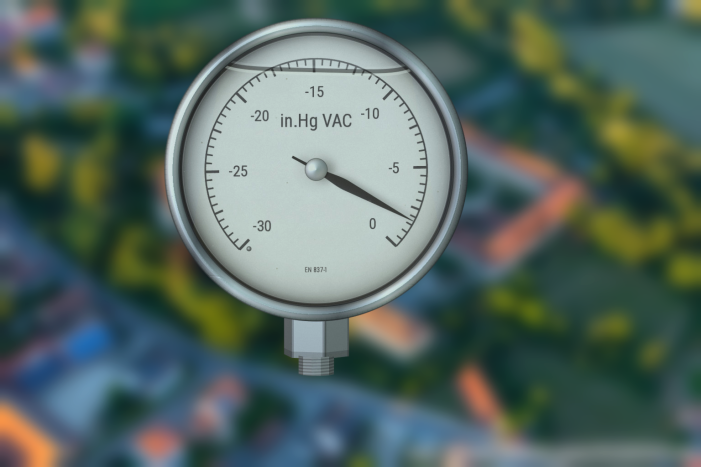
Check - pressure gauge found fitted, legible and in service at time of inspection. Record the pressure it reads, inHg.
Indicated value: -1.75 inHg
